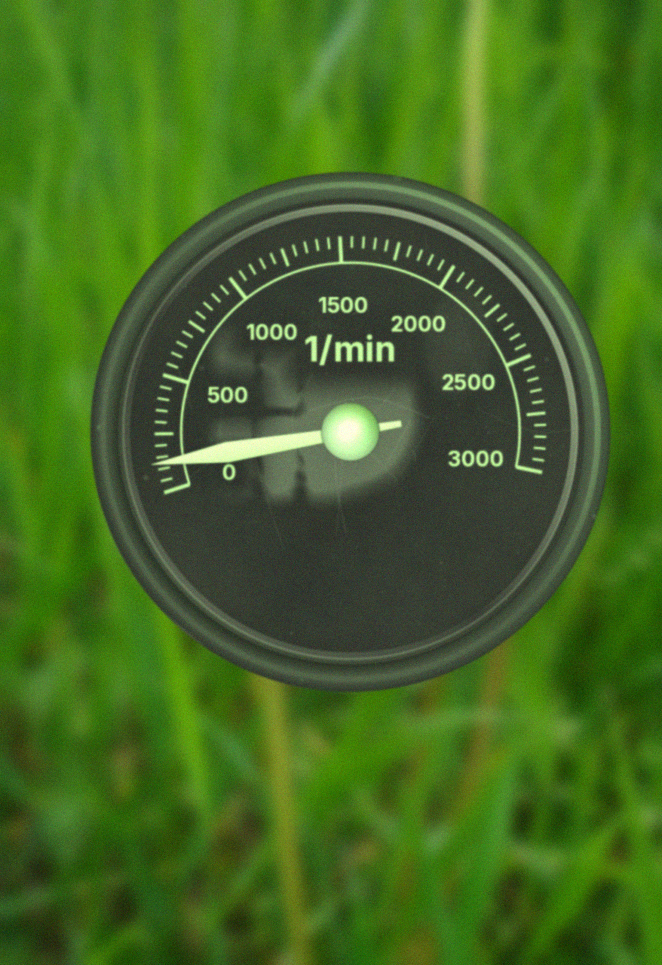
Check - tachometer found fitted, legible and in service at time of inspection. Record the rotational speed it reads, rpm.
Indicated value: 125 rpm
